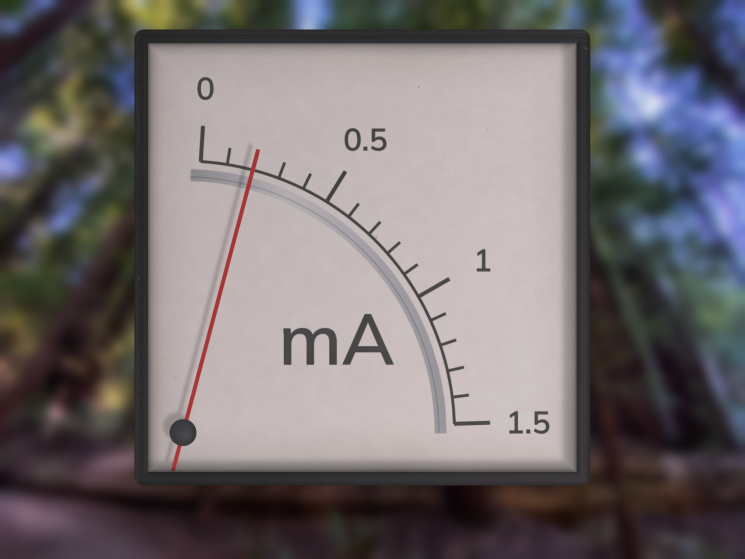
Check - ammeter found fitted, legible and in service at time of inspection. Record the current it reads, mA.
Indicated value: 0.2 mA
